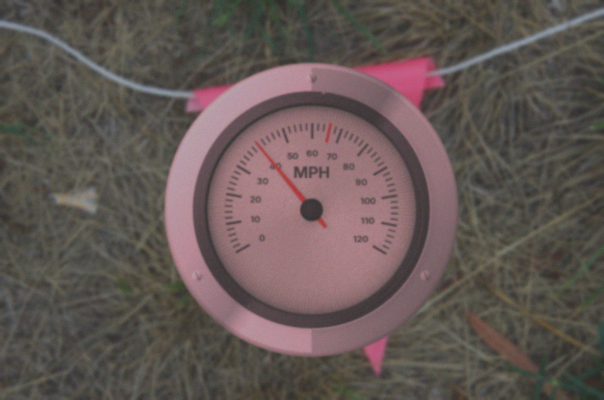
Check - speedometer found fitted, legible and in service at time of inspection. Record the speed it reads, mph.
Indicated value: 40 mph
